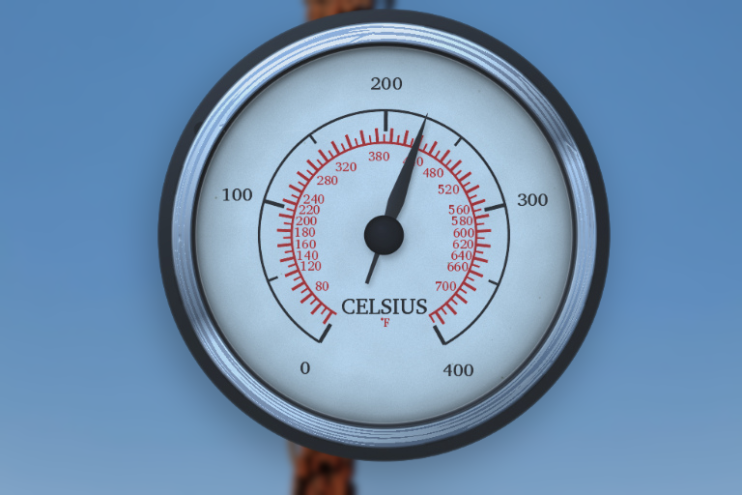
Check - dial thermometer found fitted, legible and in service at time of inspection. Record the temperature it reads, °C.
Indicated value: 225 °C
